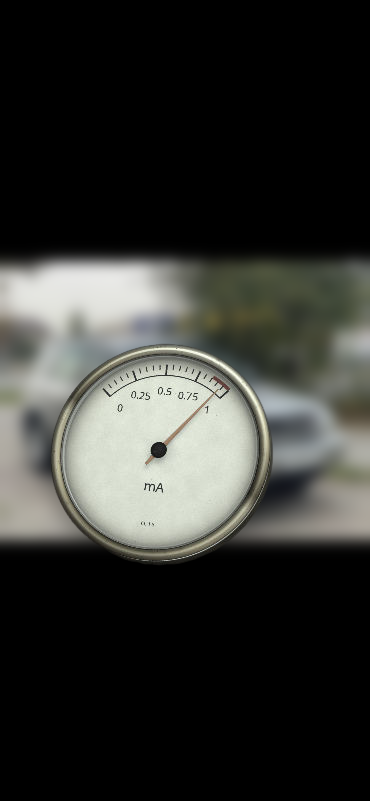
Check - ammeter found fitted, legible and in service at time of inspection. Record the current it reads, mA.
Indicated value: 0.95 mA
